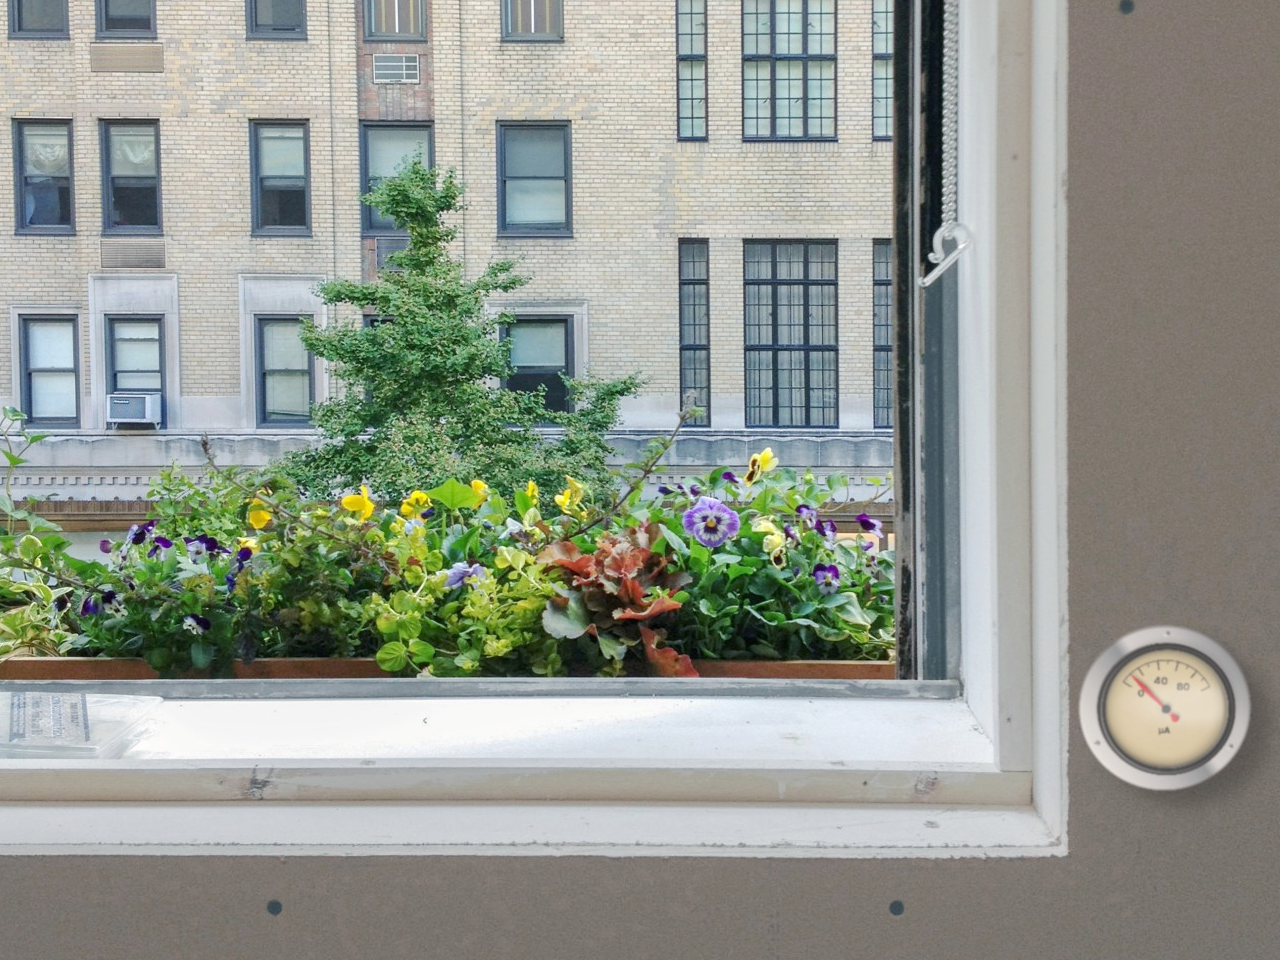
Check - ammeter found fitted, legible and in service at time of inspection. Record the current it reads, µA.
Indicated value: 10 µA
